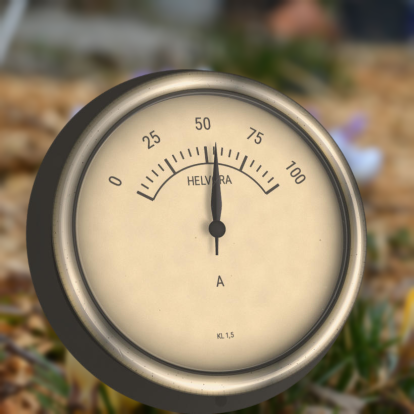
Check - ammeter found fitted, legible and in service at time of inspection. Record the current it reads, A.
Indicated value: 55 A
